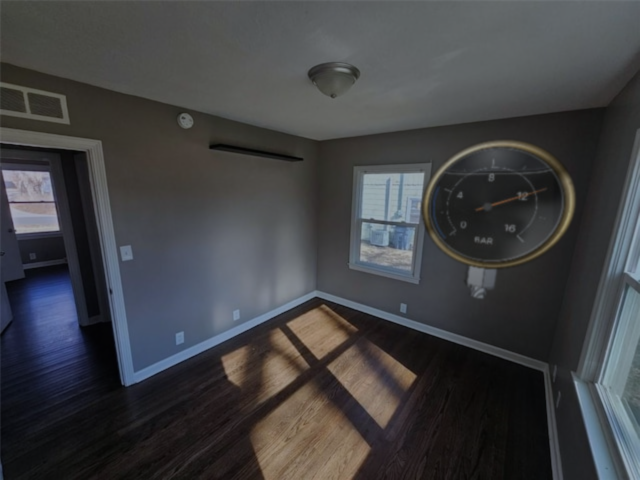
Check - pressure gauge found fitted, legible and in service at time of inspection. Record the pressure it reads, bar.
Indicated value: 12 bar
